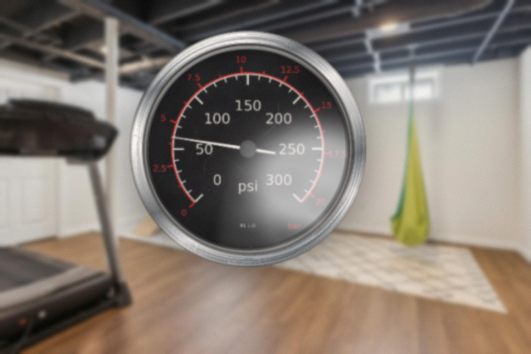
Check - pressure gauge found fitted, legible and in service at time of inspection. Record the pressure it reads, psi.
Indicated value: 60 psi
